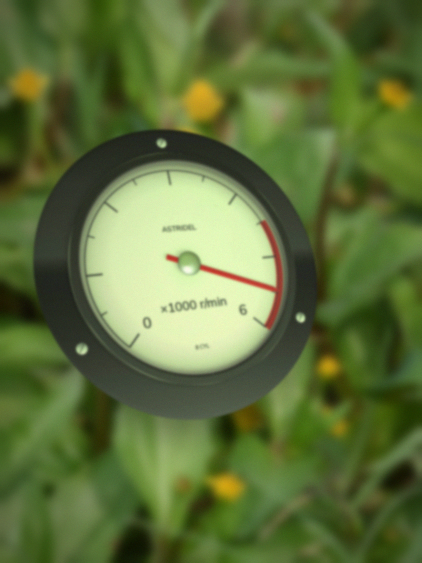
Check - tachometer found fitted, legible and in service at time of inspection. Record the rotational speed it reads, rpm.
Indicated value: 5500 rpm
